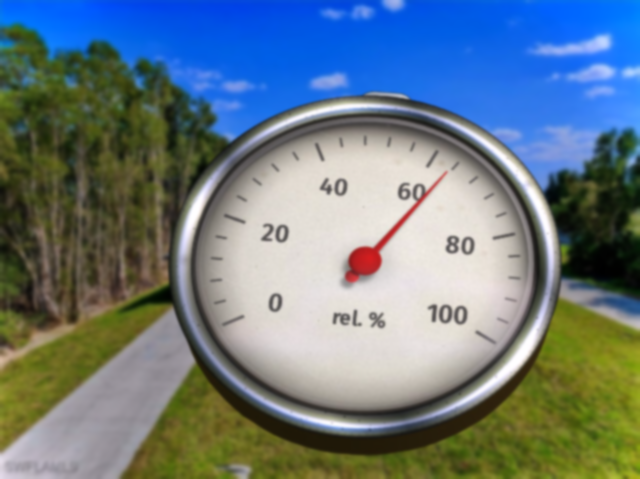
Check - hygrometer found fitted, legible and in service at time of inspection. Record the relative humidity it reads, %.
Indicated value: 64 %
